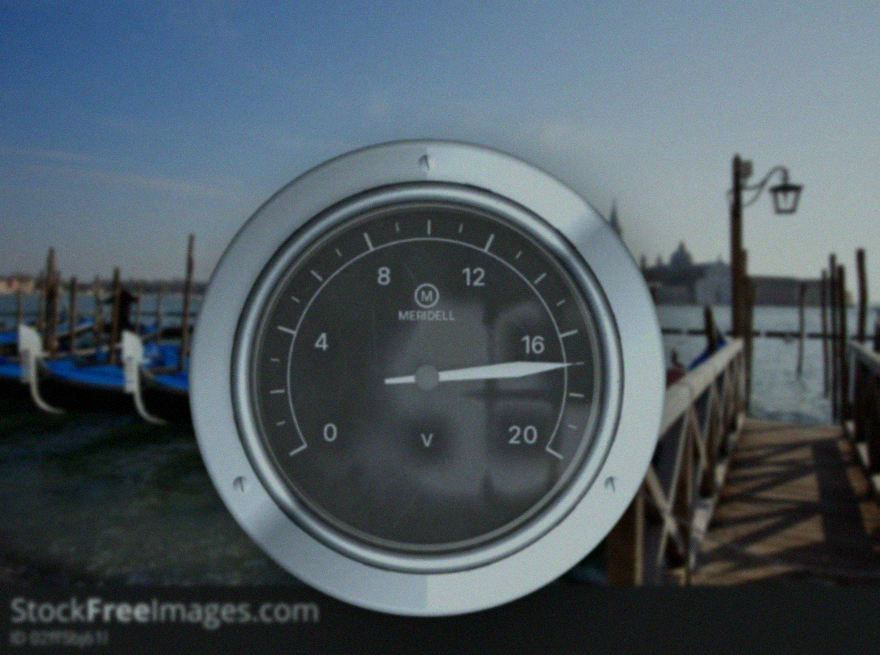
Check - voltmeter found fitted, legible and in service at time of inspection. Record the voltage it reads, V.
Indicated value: 17 V
